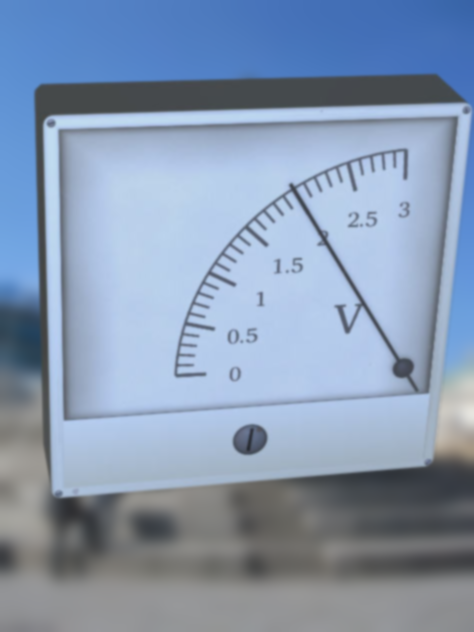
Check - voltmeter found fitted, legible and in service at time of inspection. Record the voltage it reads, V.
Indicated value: 2 V
